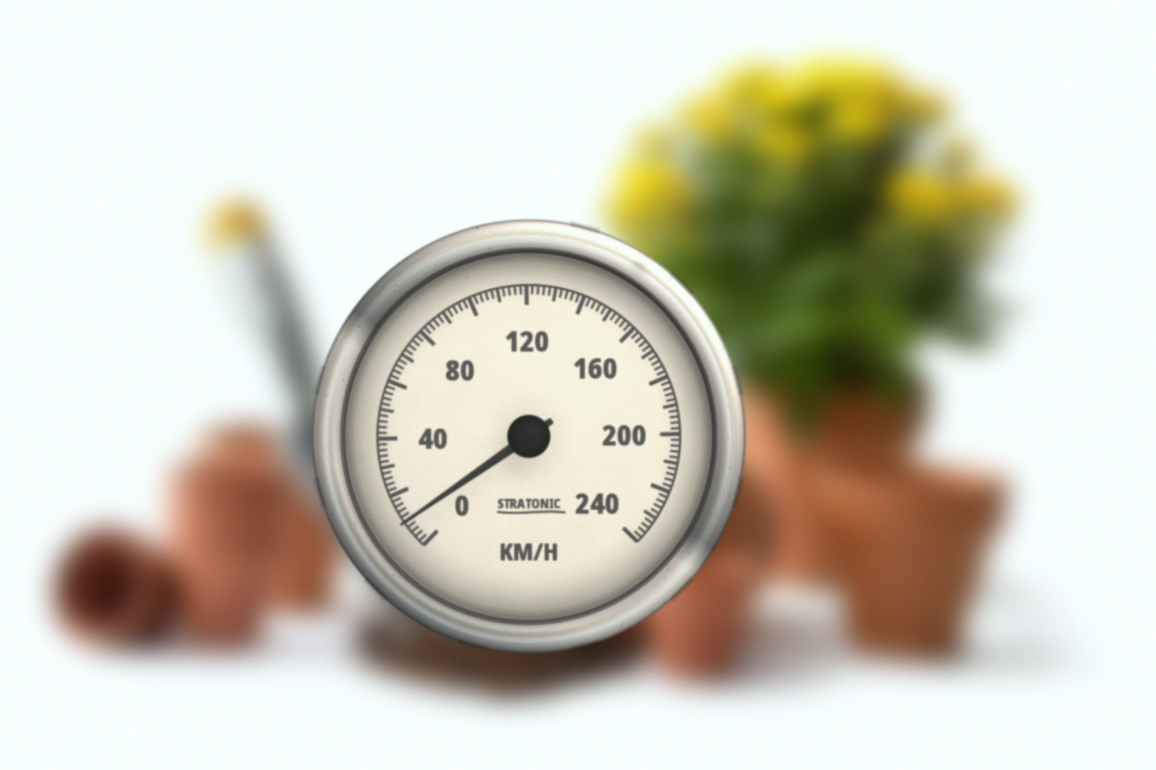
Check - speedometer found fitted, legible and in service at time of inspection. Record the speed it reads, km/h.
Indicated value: 10 km/h
